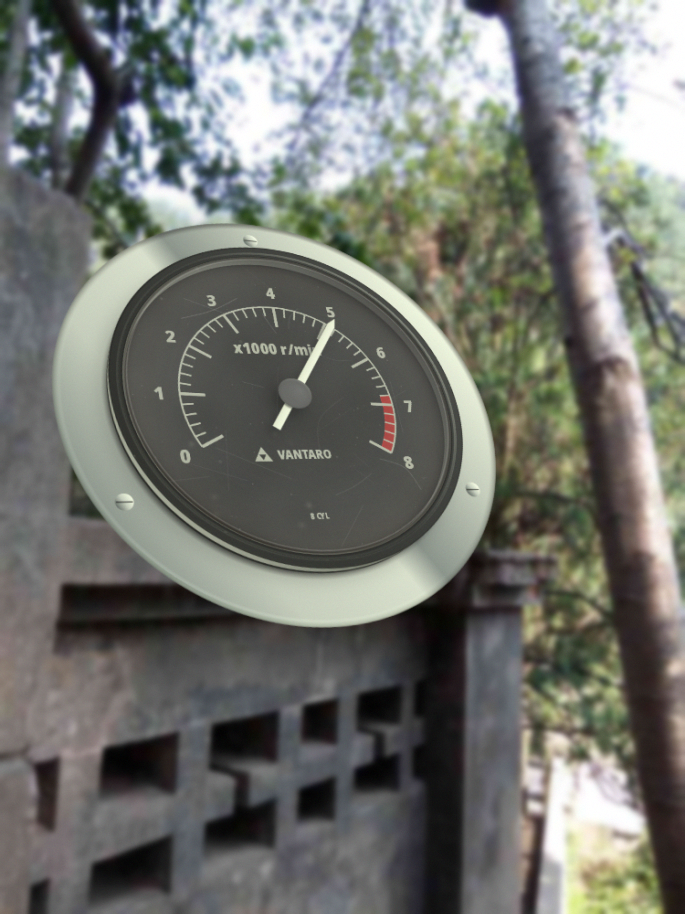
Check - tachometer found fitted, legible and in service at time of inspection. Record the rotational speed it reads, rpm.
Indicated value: 5100 rpm
